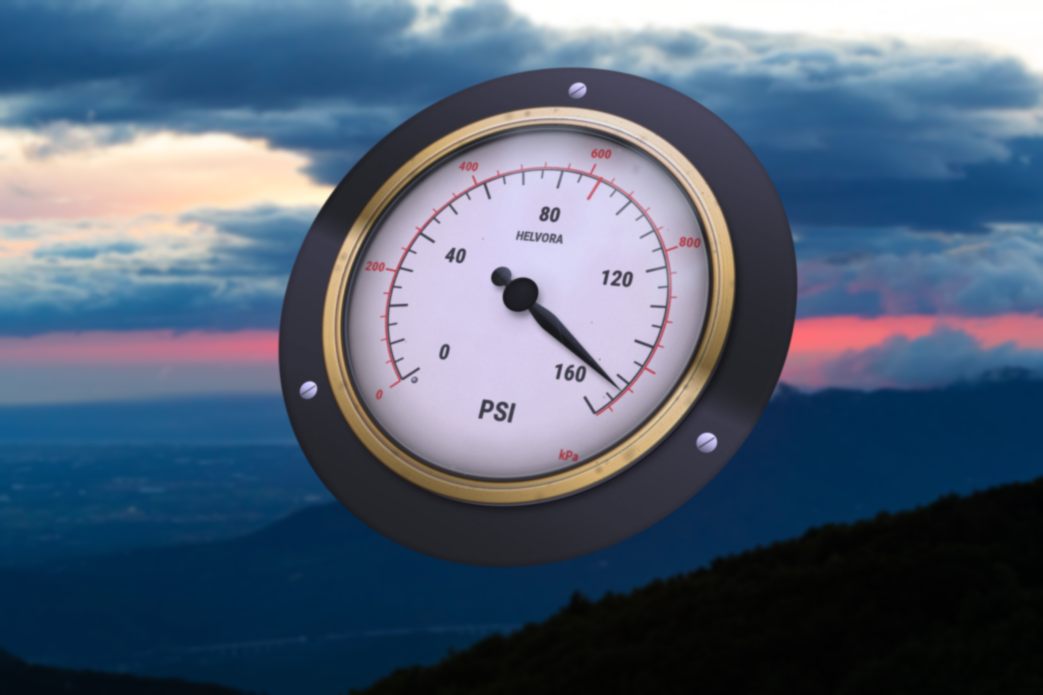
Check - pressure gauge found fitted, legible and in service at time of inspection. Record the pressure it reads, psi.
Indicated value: 152.5 psi
